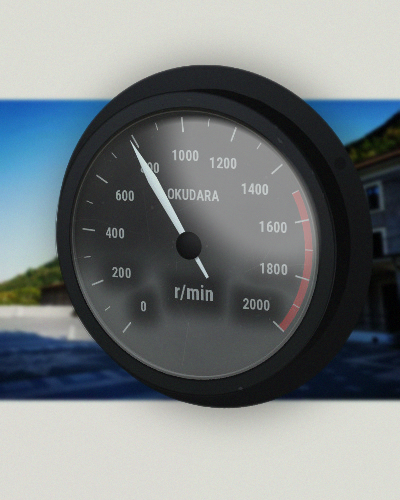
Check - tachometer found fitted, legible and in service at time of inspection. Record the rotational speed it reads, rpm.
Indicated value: 800 rpm
